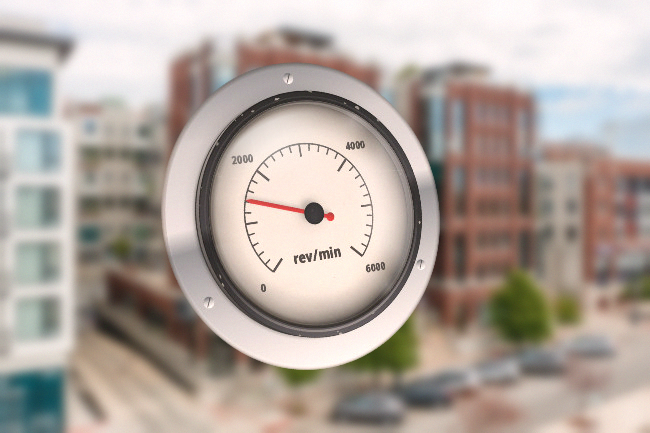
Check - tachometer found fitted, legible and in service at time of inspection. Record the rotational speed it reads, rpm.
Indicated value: 1400 rpm
